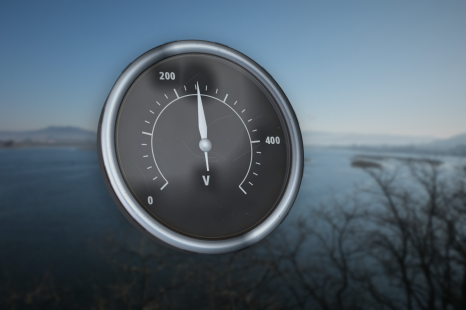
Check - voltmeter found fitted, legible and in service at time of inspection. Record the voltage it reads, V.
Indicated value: 240 V
